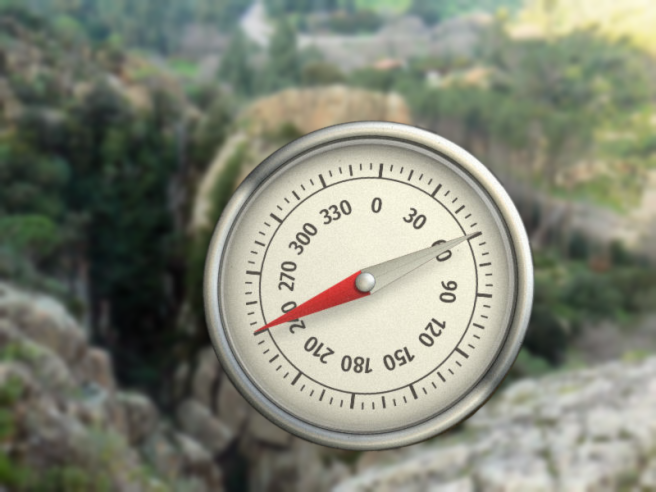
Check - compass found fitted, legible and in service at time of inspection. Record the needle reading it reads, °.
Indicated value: 240 °
